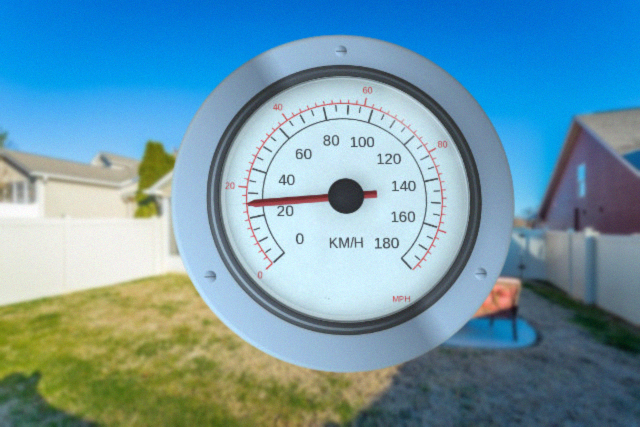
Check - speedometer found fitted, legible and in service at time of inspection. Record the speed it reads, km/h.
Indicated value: 25 km/h
